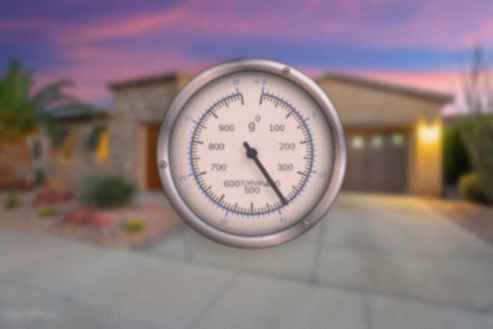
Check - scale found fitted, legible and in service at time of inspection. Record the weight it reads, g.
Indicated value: 400 g
